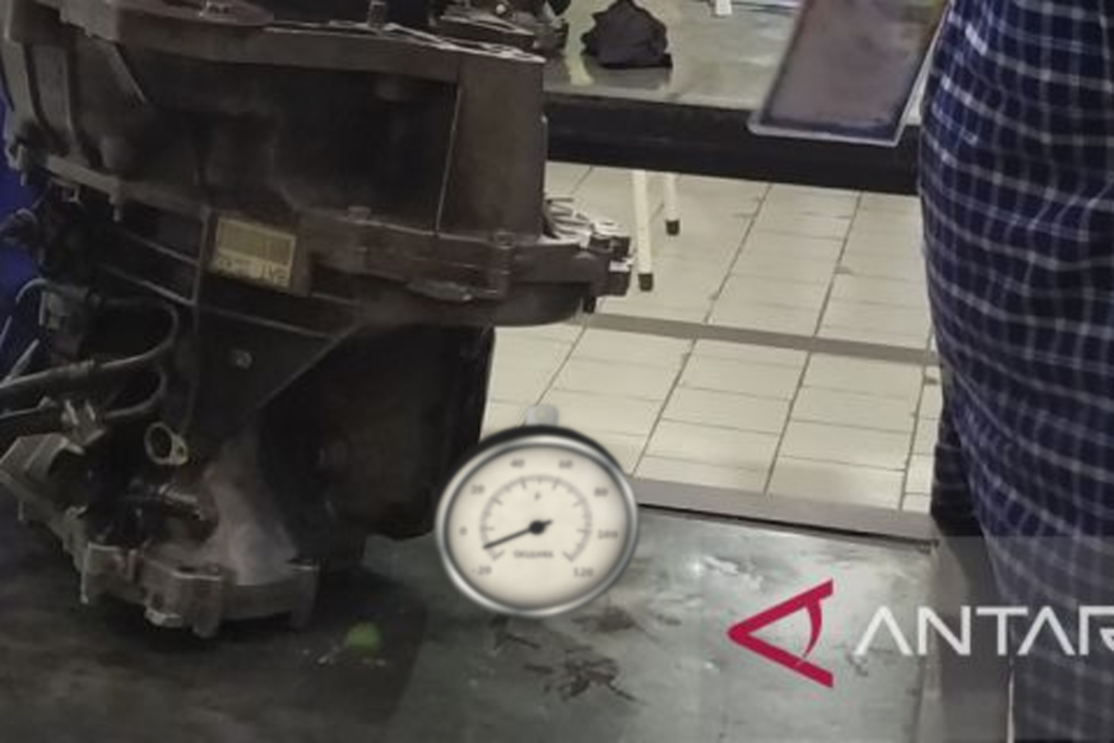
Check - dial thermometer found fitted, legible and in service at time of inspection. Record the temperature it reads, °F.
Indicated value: -10 °F
